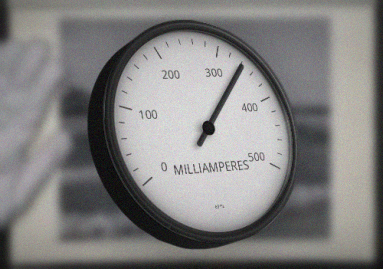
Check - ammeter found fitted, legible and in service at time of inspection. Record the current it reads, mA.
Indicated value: 340 mA
